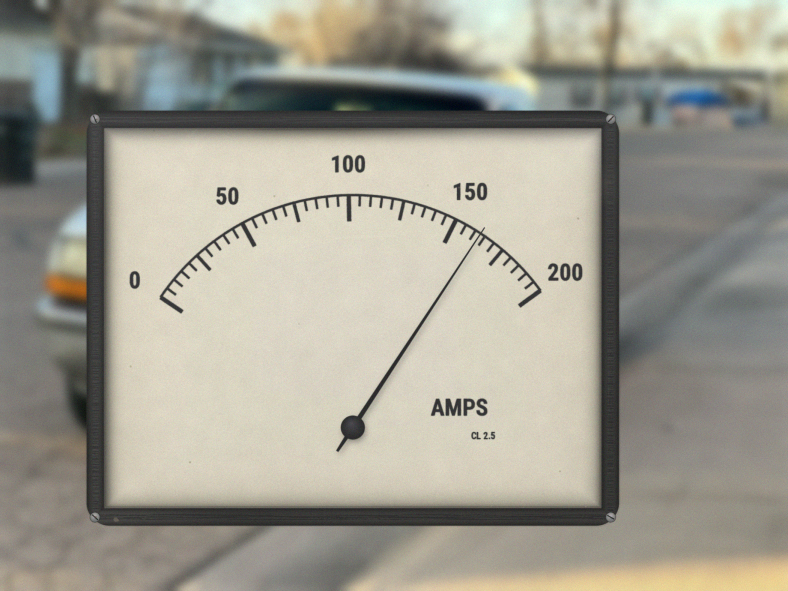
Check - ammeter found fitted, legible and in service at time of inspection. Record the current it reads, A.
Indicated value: 162.5 A
